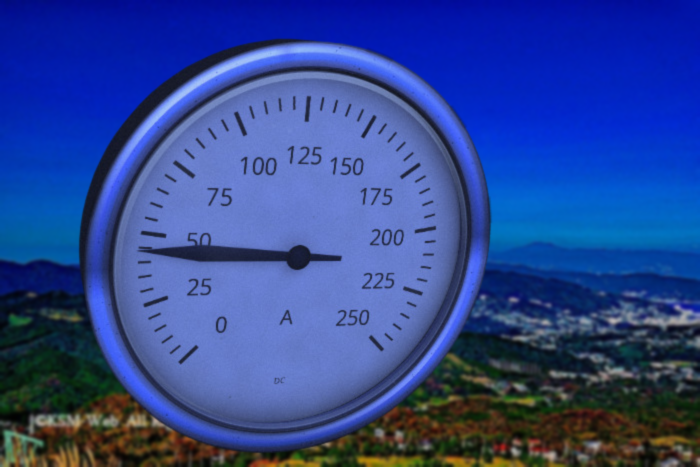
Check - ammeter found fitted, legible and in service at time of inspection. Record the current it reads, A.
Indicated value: 45 A
